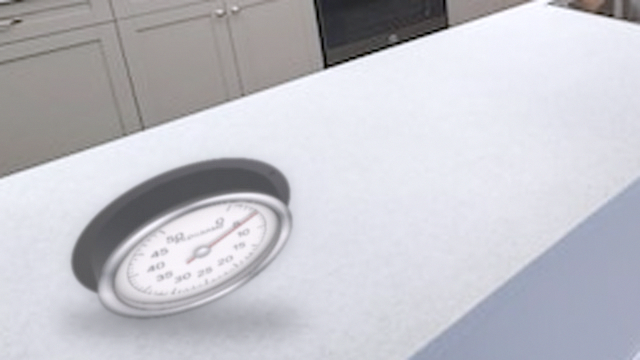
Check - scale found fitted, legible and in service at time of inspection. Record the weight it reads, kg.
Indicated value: 5 kg
